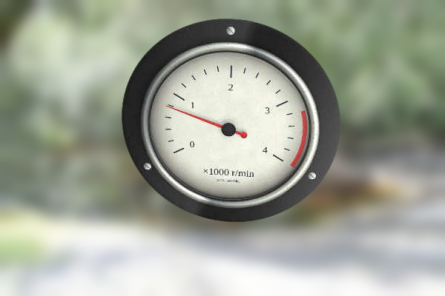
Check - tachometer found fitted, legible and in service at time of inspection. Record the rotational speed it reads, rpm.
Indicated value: 800 rpm
